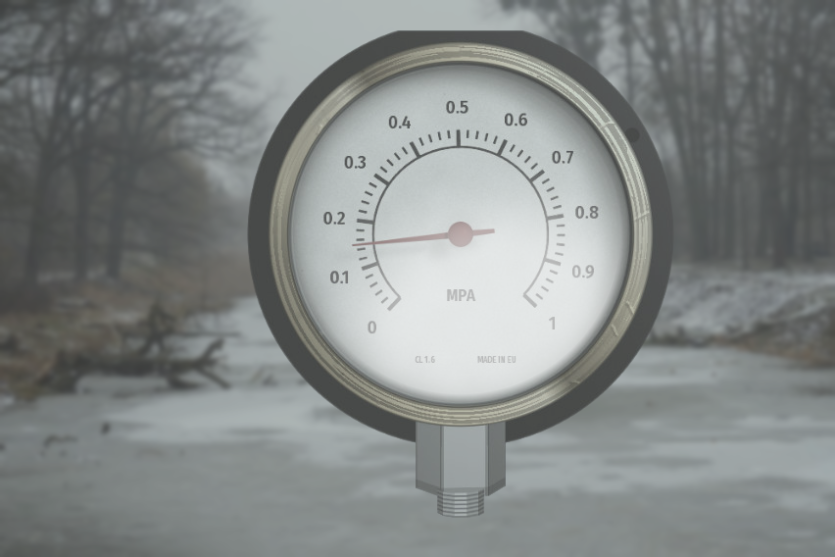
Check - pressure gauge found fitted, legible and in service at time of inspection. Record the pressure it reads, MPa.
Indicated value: 0.15 MPa
